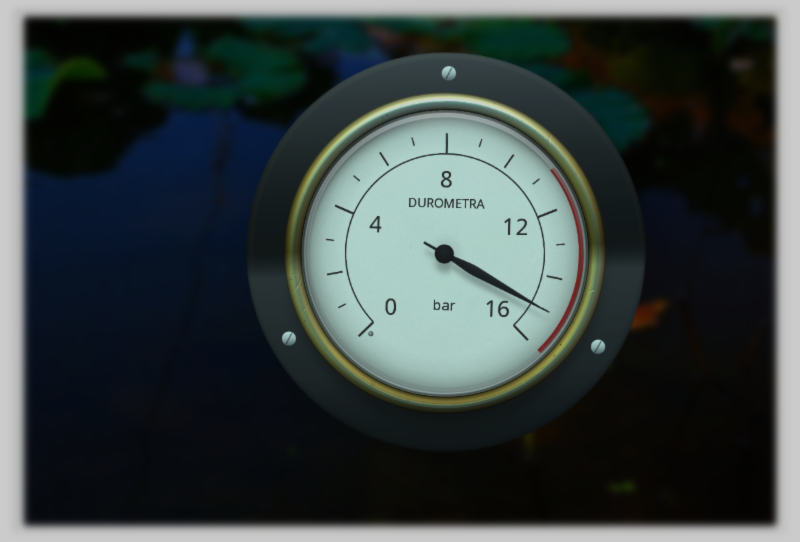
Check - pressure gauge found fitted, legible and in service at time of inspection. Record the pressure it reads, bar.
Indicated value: 15 bar
